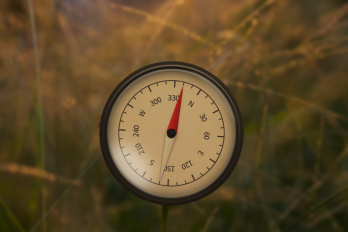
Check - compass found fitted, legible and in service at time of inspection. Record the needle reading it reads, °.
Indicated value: 340 °
